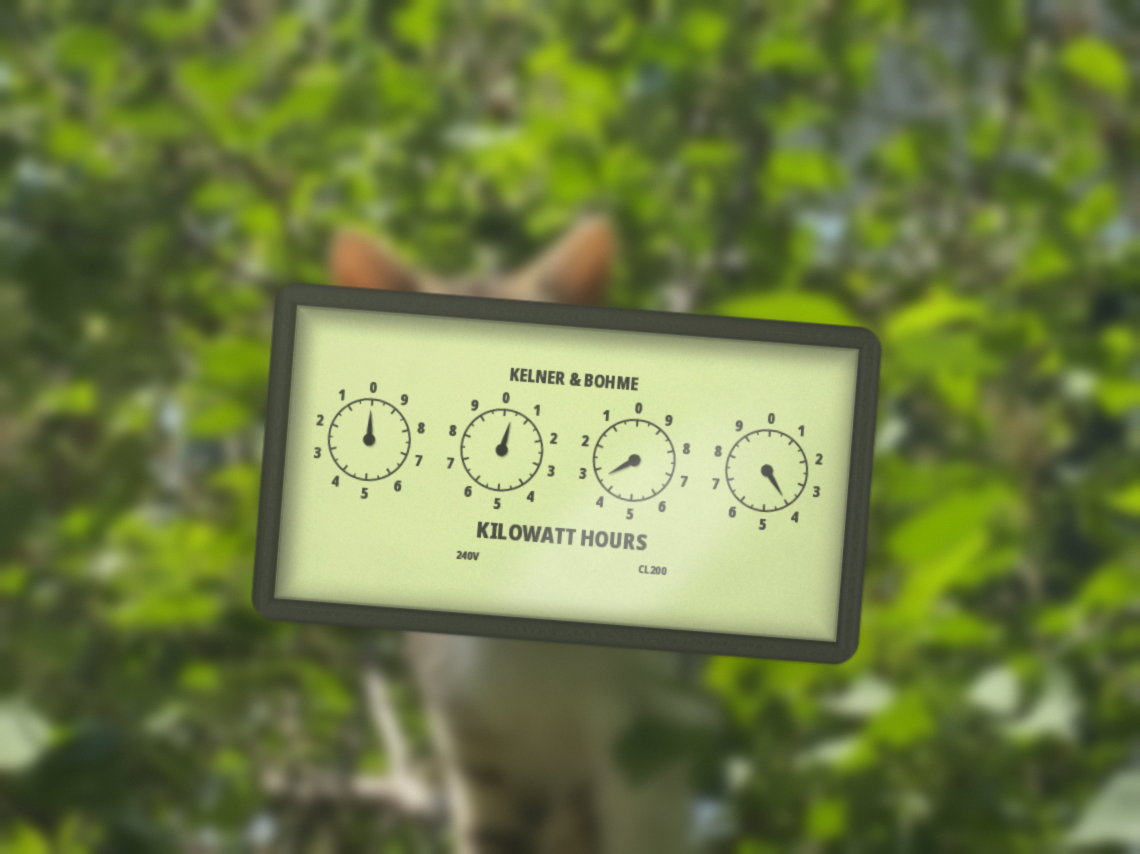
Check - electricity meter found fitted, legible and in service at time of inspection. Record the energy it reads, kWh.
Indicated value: 34 kWh
